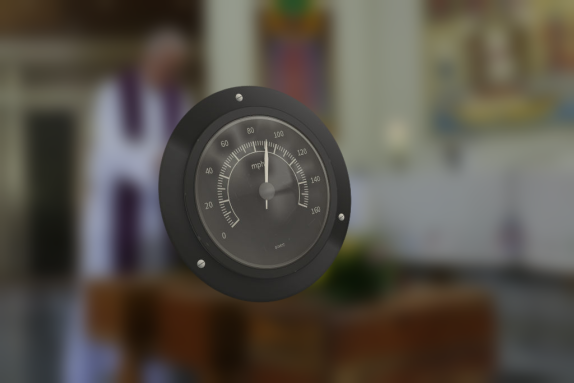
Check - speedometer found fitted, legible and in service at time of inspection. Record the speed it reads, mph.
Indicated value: 90 mph
